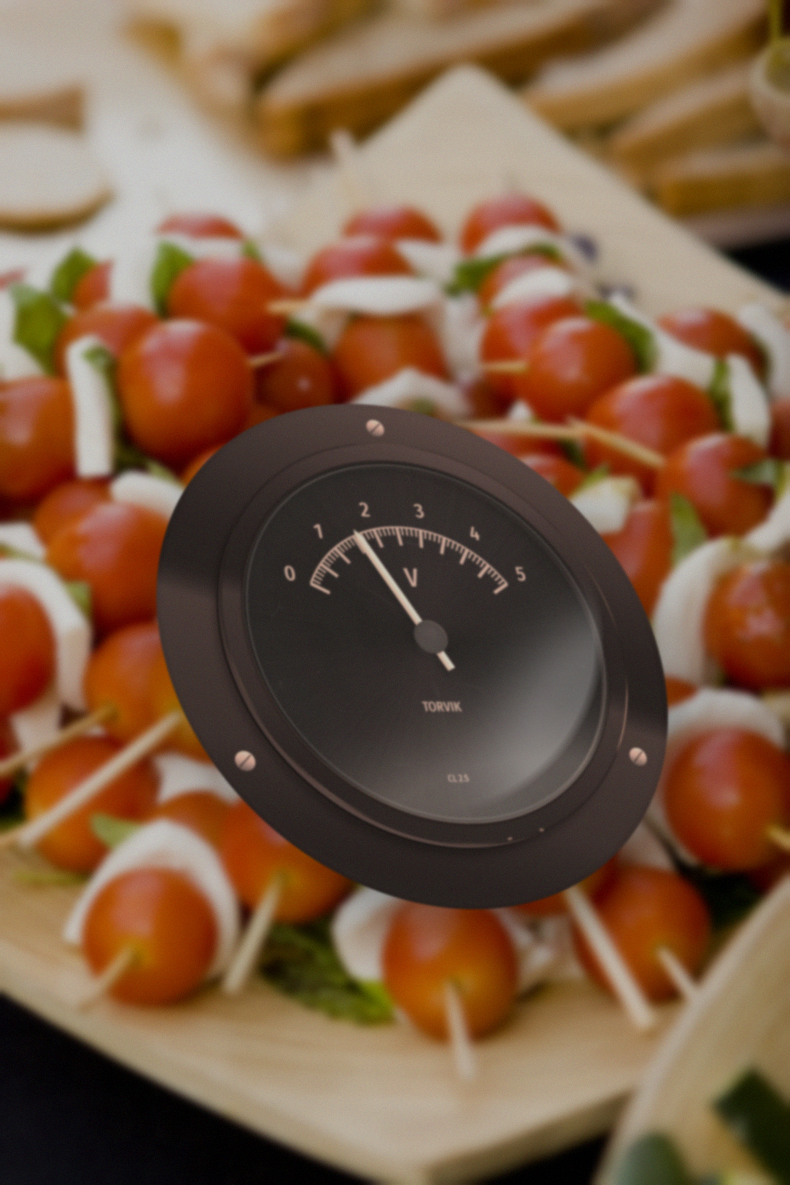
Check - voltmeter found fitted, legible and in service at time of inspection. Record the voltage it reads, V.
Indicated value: 1.5 V
